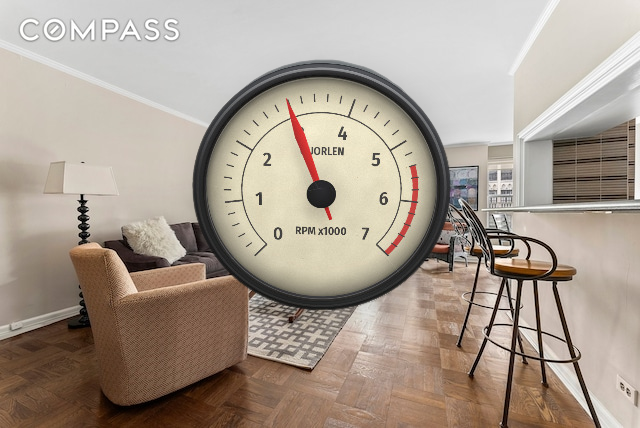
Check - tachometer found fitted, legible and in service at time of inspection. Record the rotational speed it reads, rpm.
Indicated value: 3000 rpm
